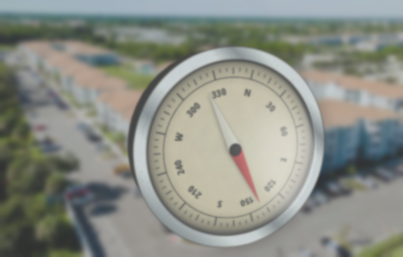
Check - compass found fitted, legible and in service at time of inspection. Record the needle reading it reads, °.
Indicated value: 140 °
